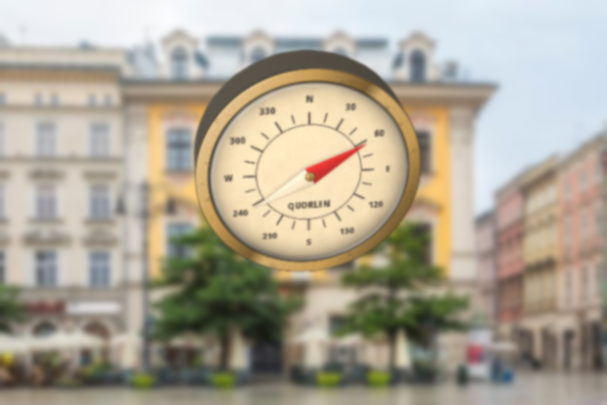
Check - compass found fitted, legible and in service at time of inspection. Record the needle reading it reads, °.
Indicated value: 60 °
